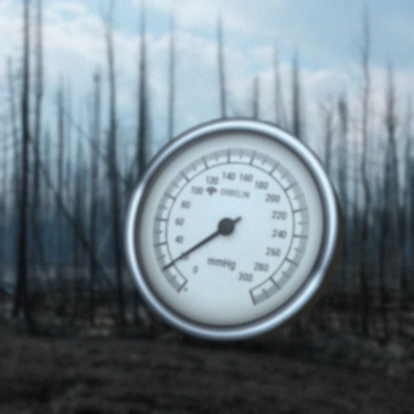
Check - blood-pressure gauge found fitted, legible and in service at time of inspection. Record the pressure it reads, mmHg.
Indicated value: 20 mmHg
